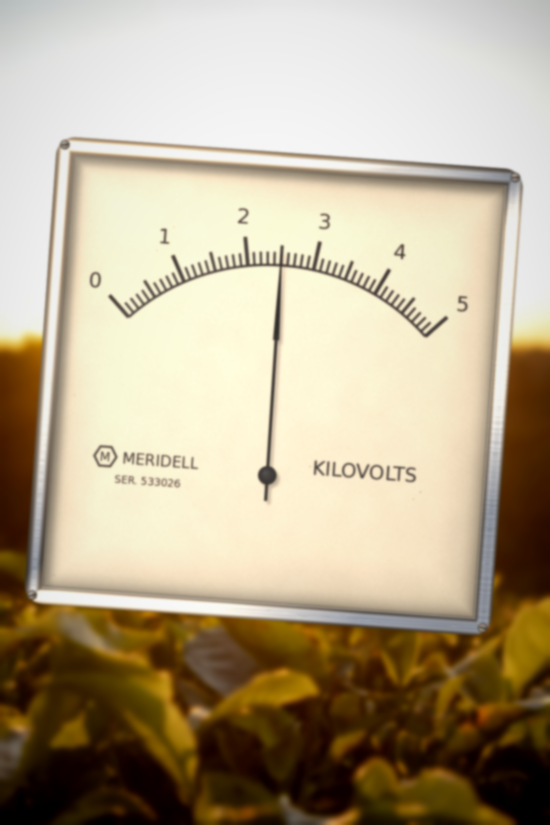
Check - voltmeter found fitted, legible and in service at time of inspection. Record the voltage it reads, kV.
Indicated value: 2.5 kV
